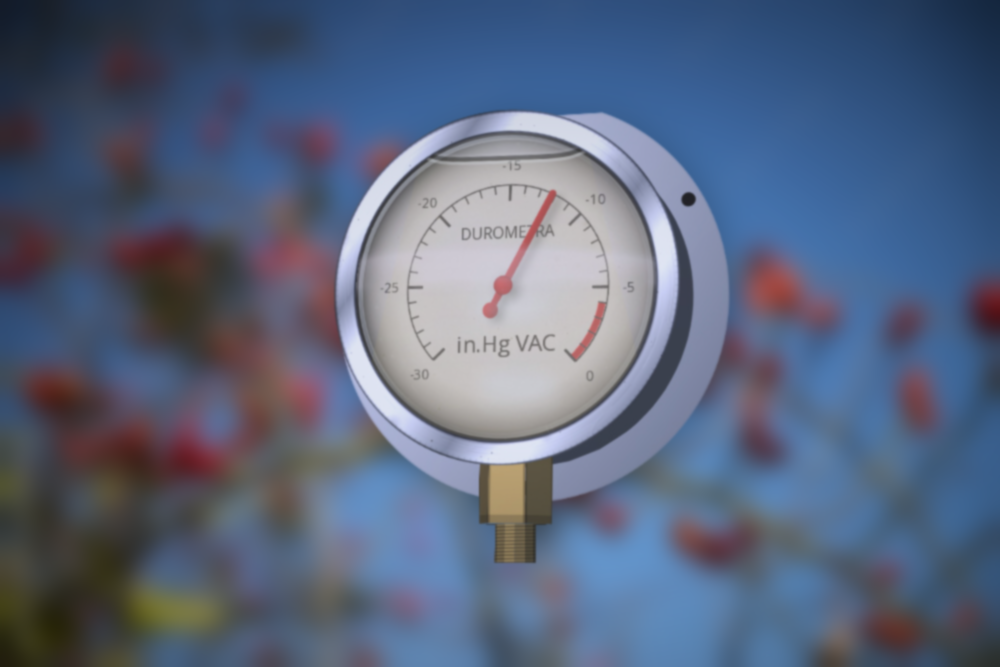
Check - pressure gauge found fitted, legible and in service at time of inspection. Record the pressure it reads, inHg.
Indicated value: -12 inHg
